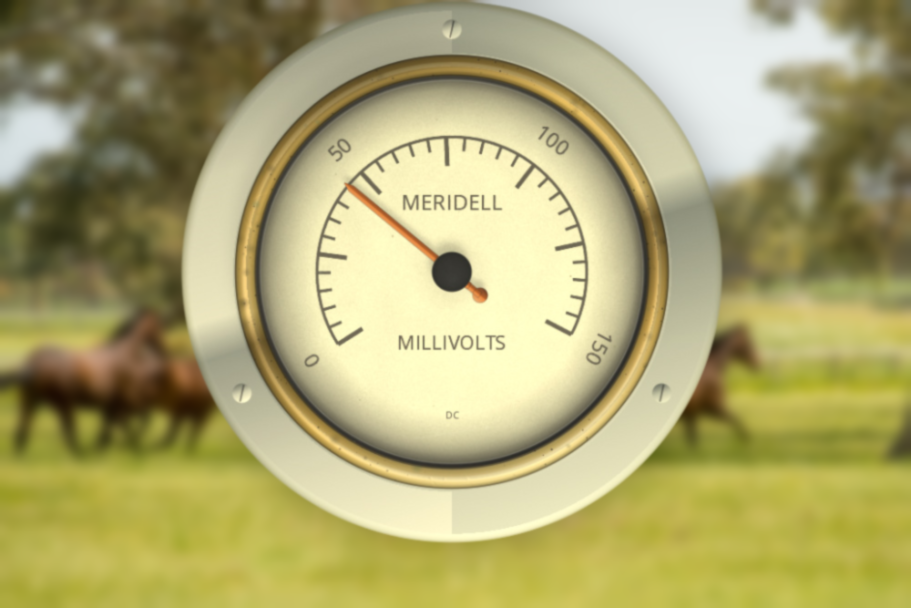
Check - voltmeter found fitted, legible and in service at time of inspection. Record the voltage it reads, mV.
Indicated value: 45 mV
